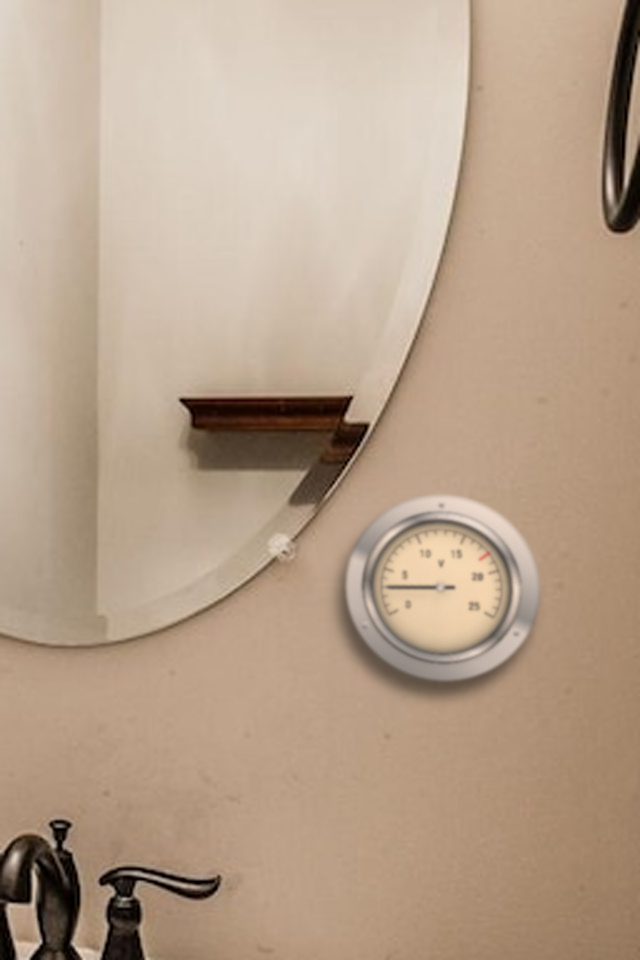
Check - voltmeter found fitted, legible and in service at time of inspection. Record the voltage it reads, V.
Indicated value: 3 V
